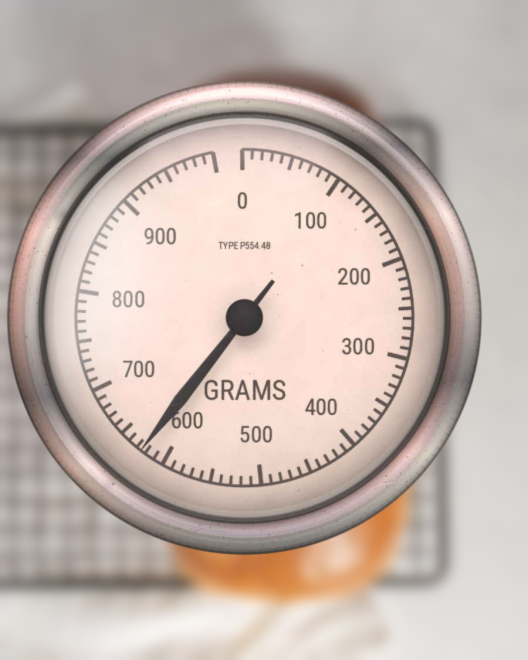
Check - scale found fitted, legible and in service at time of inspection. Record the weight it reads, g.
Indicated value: 625 g
